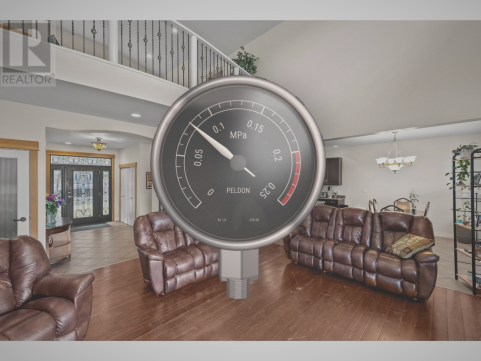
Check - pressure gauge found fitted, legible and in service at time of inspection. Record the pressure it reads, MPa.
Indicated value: 0.08 MPa
